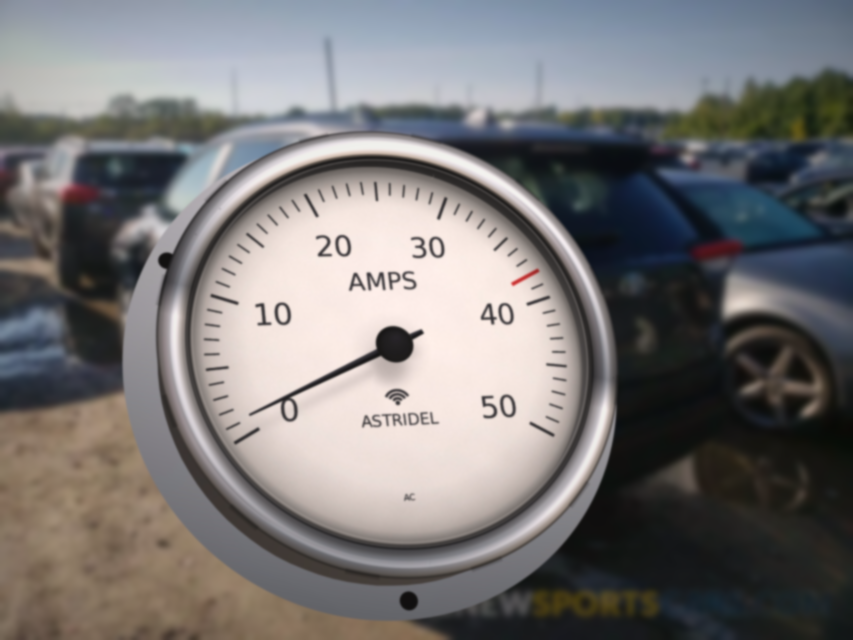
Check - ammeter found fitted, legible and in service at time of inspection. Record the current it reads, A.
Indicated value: 1 A
